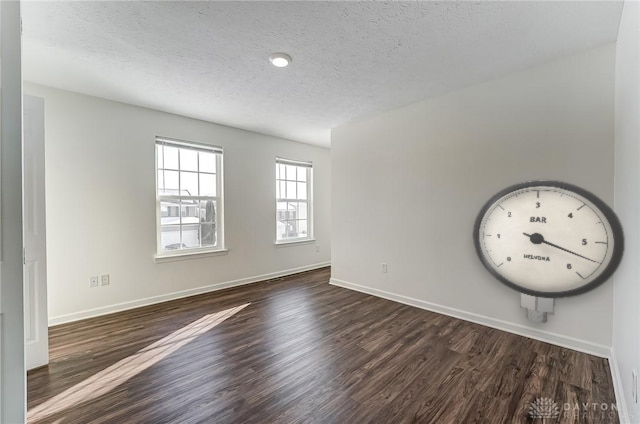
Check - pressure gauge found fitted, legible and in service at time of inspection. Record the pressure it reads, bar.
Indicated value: 5.5 bar
